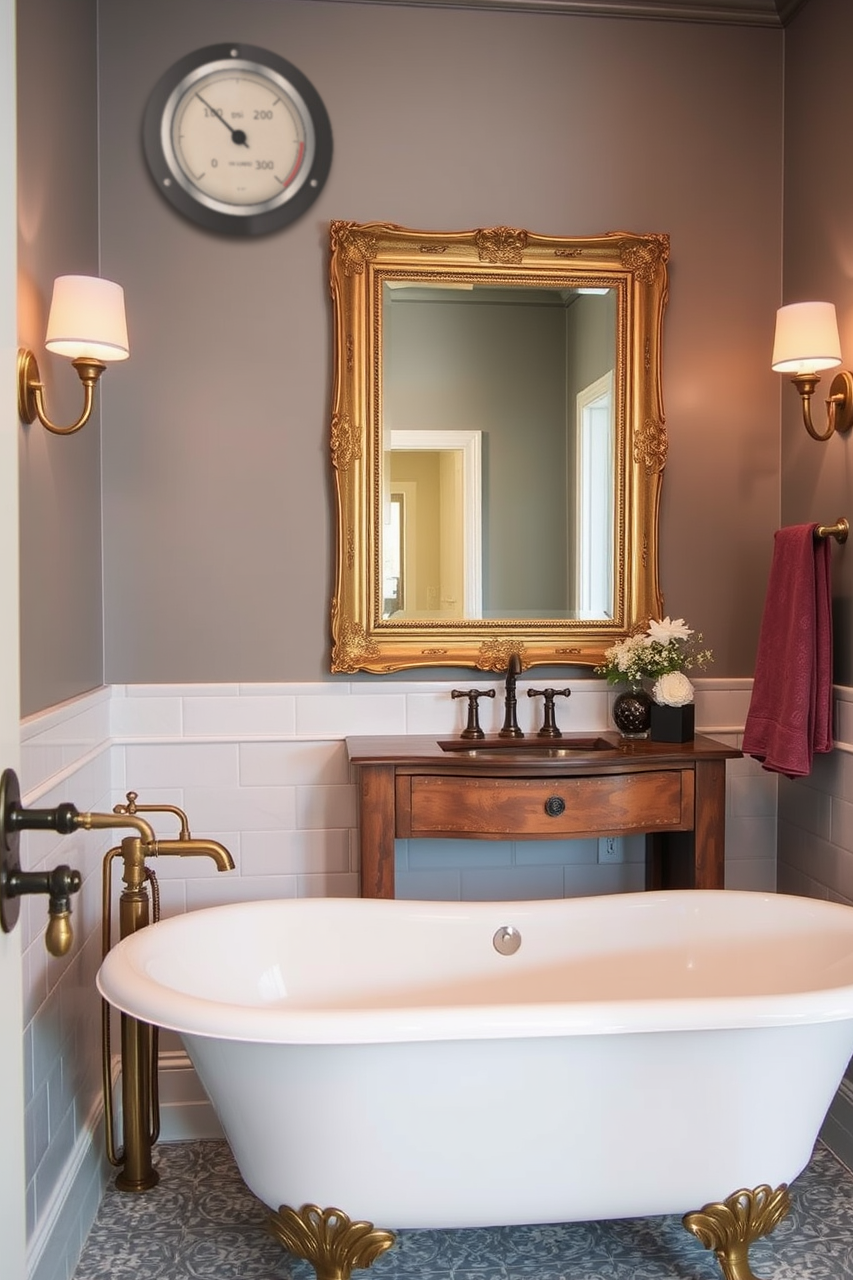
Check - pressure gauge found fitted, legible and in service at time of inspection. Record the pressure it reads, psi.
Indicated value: 100 psi
